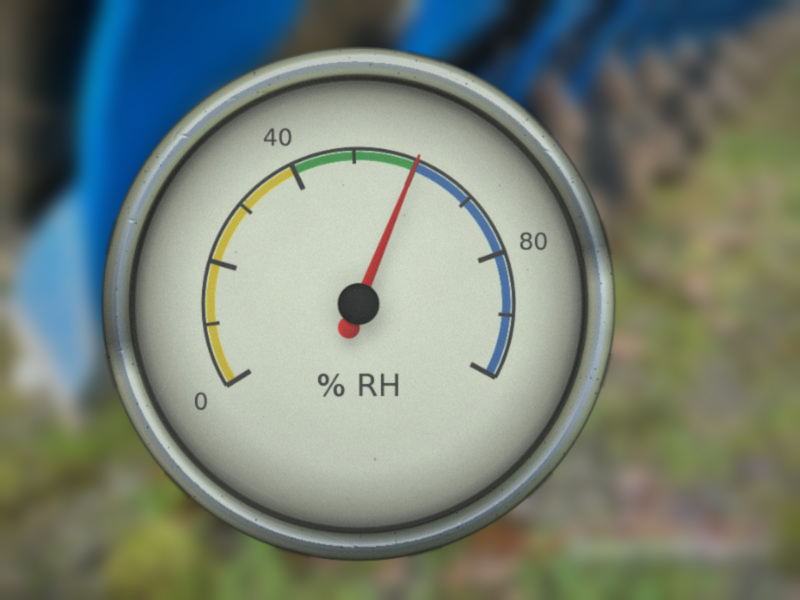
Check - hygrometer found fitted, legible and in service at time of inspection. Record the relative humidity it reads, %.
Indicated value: 60 %
